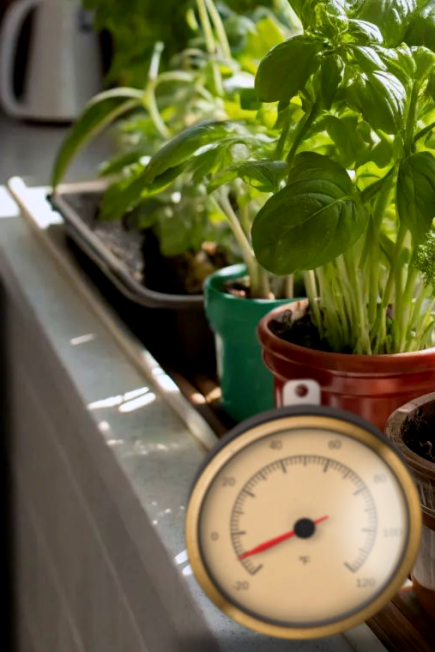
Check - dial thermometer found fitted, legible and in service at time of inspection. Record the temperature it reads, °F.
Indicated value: -10 °F
